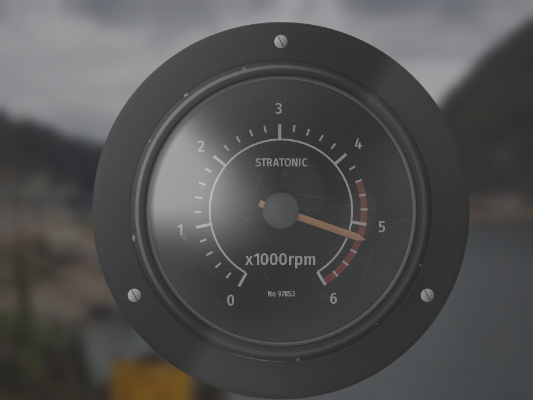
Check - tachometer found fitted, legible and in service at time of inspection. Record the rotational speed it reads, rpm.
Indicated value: 5200 rpm
